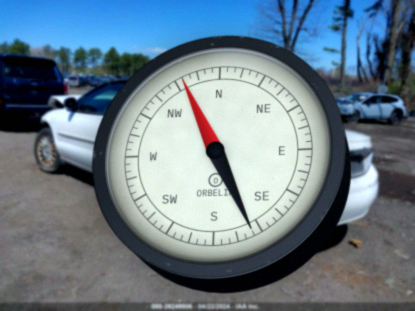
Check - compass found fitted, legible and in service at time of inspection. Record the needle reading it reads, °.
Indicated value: 335 °
